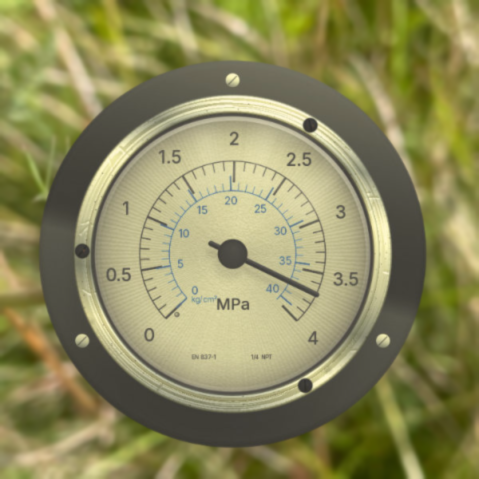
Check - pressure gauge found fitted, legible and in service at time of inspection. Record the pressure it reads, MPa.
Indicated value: 3.7 MPa
